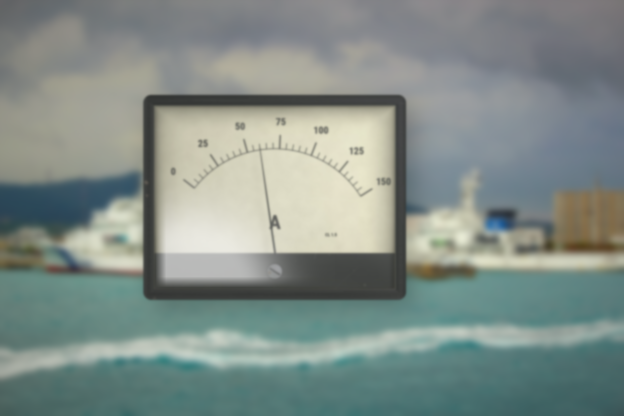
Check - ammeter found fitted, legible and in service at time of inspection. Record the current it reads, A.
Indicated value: 60 A
